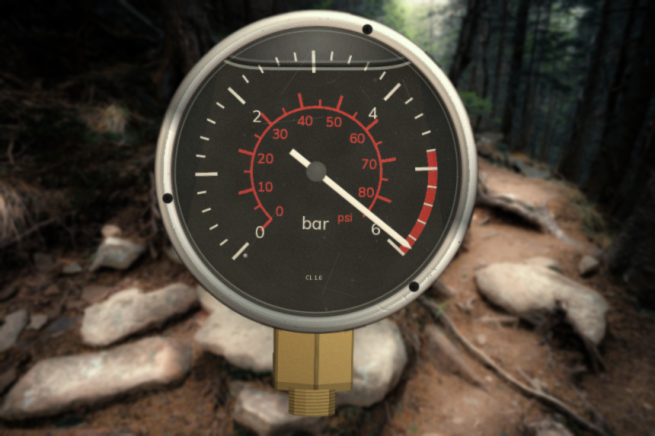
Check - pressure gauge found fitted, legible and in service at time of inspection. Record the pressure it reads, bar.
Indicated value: 5.9 bar
